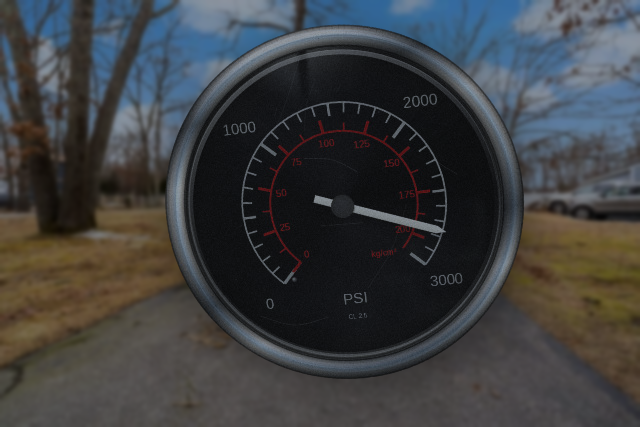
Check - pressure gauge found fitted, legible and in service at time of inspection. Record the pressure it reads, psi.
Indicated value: 2750 psi
